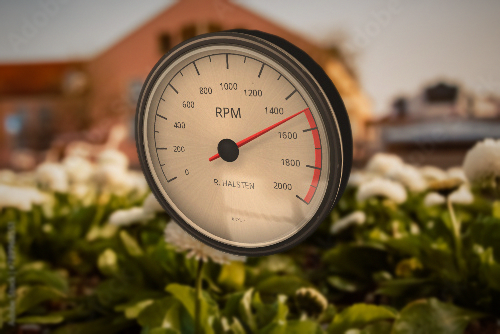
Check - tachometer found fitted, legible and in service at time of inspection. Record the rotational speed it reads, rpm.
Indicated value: 1500 rpm
